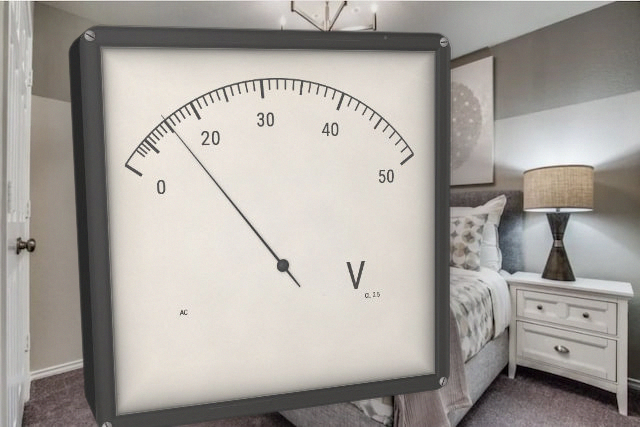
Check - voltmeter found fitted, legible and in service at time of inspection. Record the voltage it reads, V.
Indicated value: 15 V
